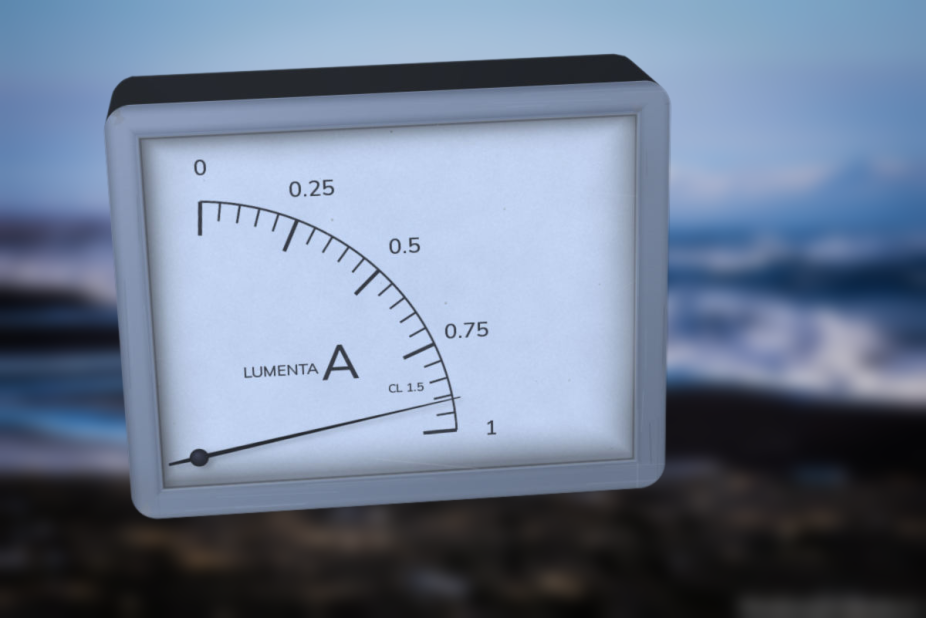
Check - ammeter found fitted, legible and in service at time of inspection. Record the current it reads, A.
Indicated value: 0.9 A
